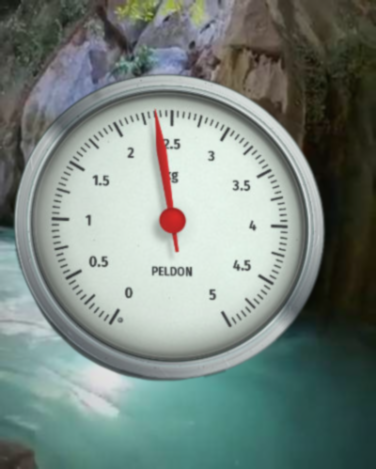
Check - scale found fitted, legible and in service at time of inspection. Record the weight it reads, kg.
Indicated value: 2.35 kg
